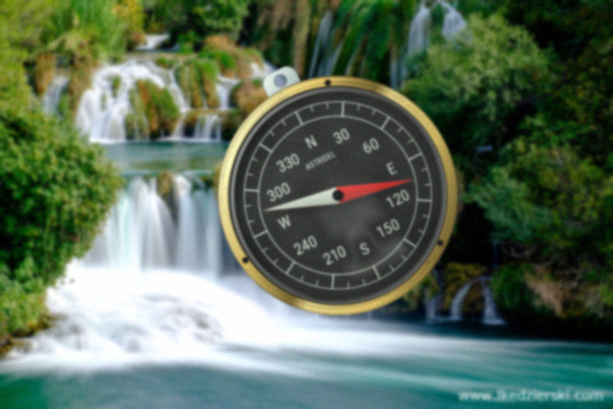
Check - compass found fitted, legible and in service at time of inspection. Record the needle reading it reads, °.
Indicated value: 105 °
